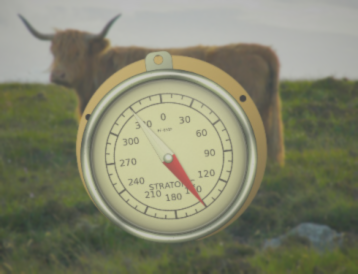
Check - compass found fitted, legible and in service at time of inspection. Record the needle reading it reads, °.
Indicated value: 150 °
